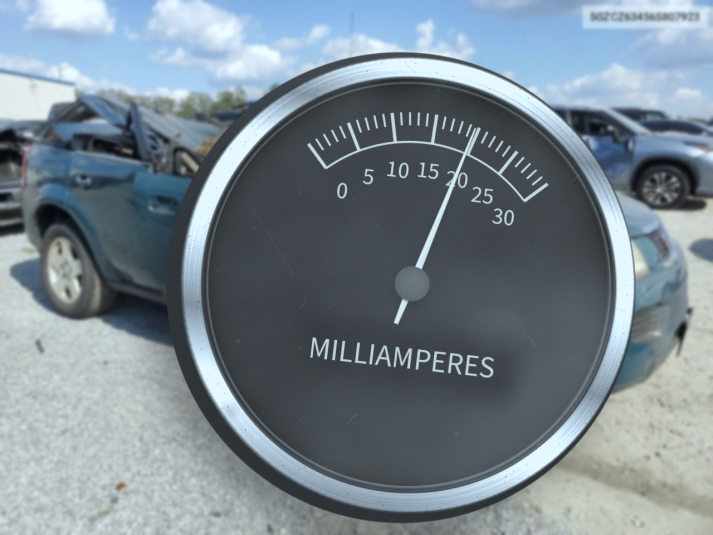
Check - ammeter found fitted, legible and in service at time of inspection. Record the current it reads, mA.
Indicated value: 19.5 mA
